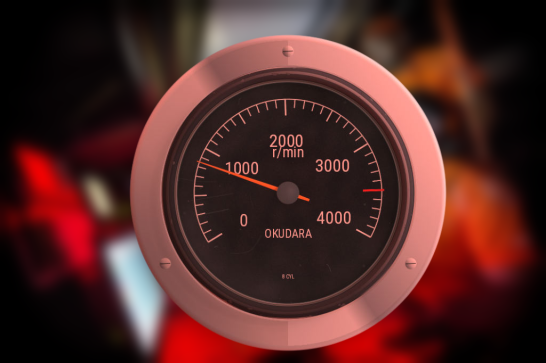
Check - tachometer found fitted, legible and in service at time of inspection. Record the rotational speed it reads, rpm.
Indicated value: 850 rpm
